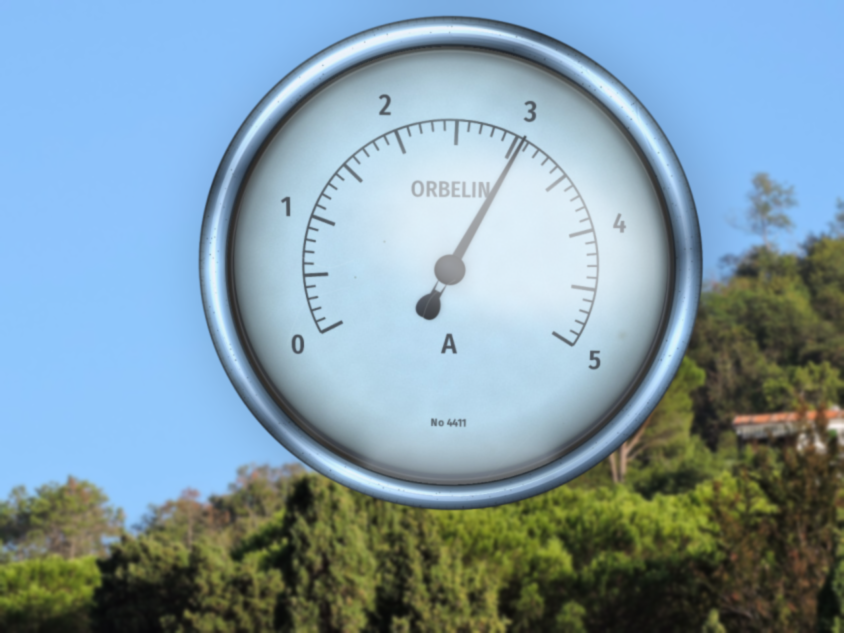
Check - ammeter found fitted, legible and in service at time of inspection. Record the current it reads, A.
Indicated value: 3.05 A
